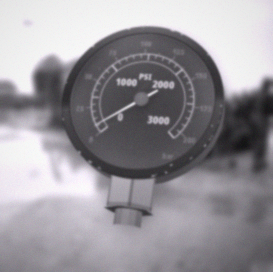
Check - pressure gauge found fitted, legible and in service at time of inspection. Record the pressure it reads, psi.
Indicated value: 100 psi
